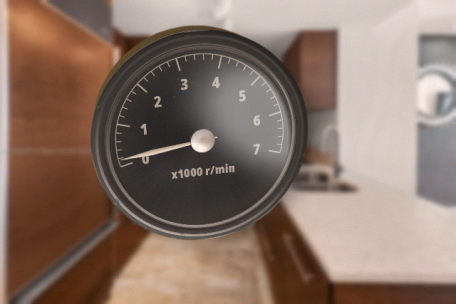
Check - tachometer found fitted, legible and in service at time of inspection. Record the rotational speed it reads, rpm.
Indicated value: 200 rpm
